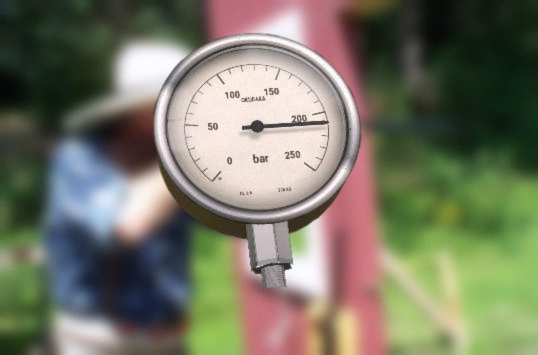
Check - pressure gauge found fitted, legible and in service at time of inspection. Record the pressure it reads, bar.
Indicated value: 210 bar
